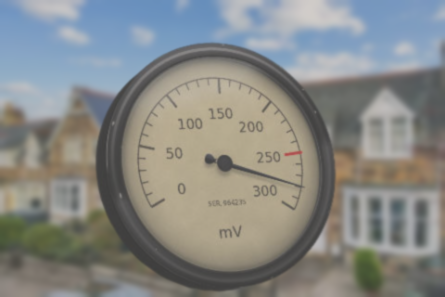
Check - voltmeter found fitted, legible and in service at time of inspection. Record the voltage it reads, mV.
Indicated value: 280 mV
